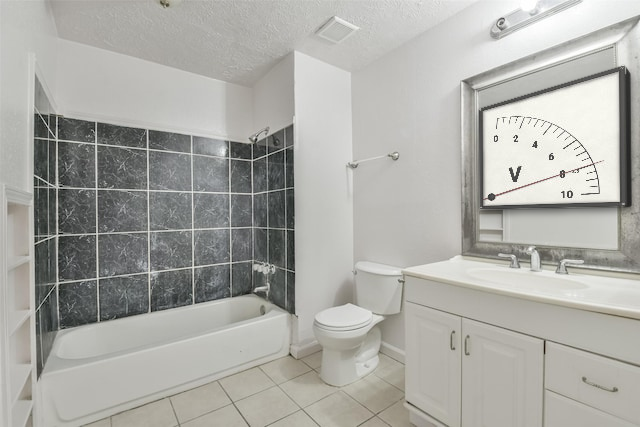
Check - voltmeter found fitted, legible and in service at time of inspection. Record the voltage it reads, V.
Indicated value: 8 V
